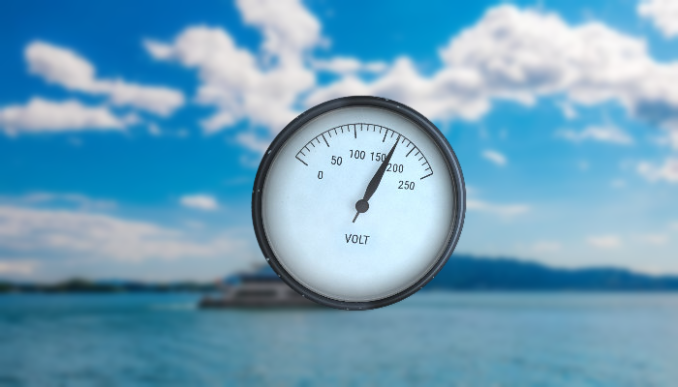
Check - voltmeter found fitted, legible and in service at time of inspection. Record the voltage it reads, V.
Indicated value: 170 V
